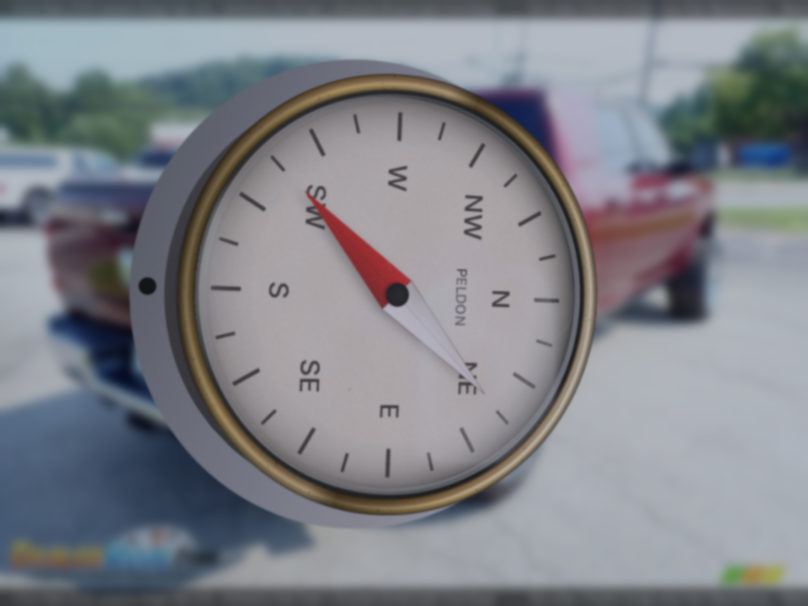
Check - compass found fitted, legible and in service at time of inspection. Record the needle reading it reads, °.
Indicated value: 225 °
